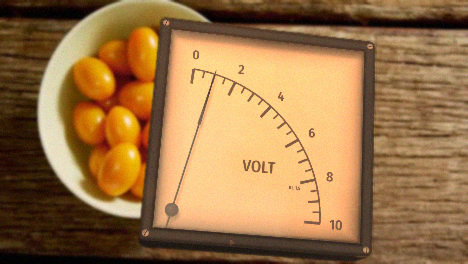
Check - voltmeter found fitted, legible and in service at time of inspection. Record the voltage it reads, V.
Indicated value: 1 V
